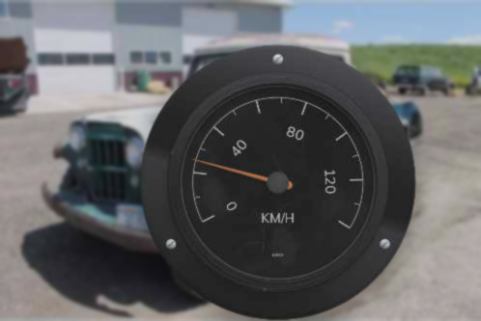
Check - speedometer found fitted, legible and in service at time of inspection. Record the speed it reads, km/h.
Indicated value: 25 km/h
